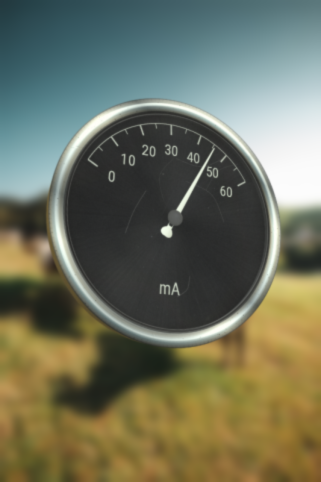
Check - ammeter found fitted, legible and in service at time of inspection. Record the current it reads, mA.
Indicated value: 45 mA
